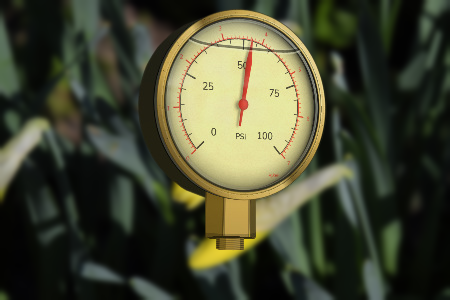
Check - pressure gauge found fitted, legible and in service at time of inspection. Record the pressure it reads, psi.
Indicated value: 52.5 psi
